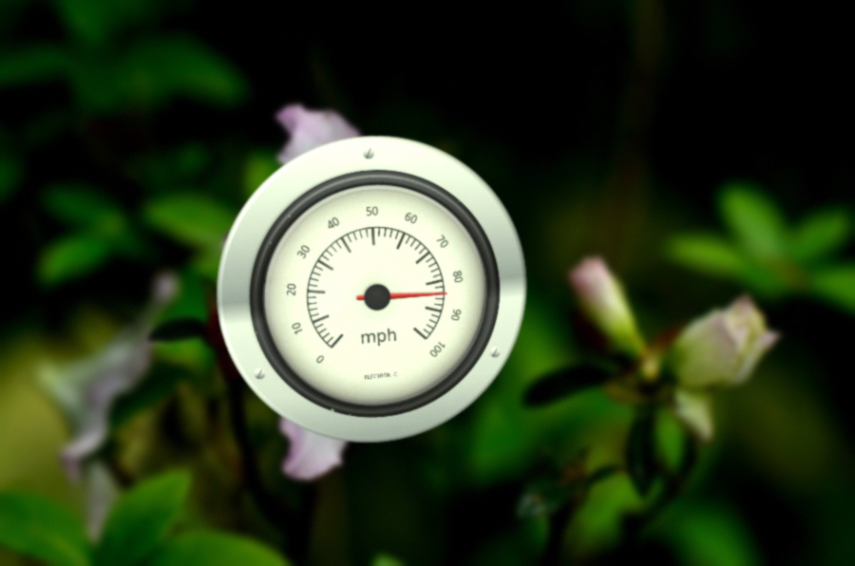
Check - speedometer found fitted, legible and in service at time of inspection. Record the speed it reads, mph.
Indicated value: 84 mph
